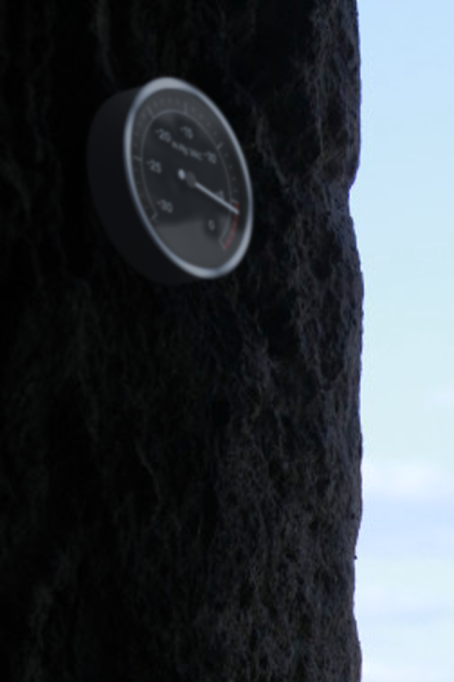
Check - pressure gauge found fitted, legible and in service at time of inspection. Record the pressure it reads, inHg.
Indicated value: -4 inHg
